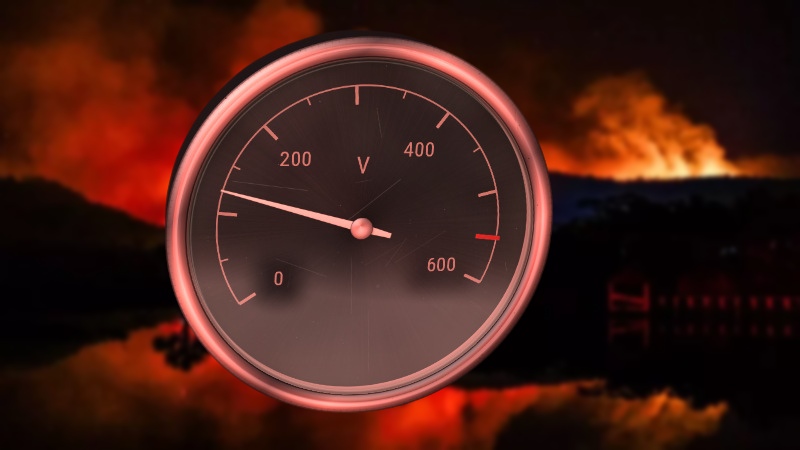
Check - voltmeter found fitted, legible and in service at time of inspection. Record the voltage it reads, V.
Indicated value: 125 V
